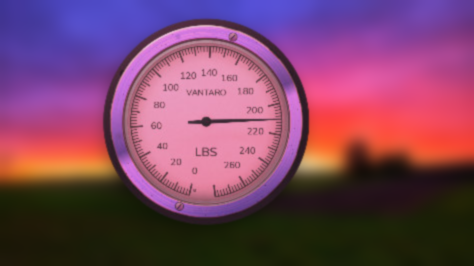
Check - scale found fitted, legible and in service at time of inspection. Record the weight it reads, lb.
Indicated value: 210 lb
